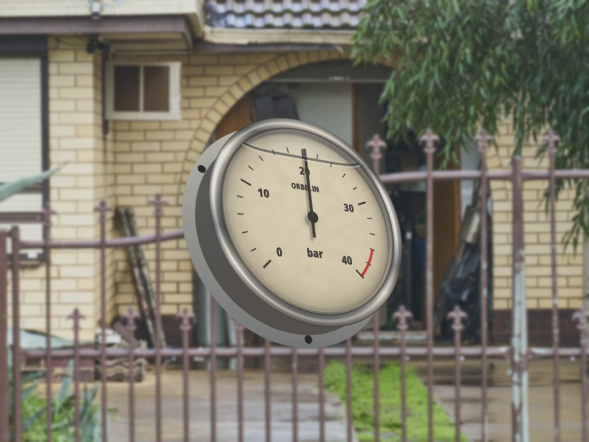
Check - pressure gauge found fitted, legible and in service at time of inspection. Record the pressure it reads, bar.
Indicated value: 20 bar
